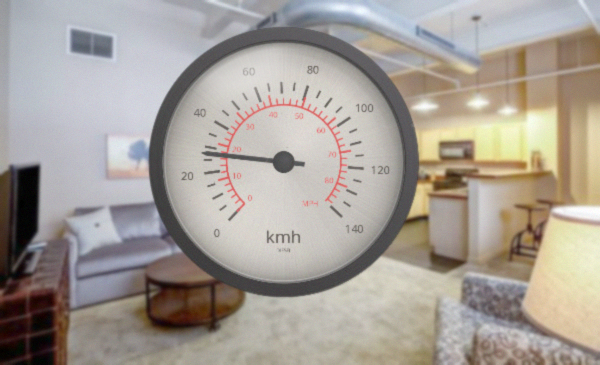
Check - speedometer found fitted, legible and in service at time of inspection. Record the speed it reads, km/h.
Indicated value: 27.5 km/h
